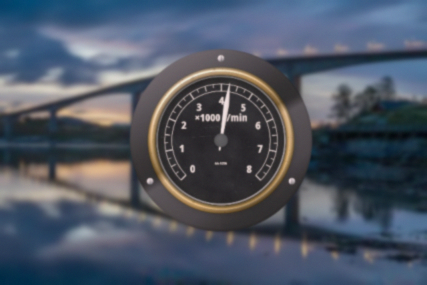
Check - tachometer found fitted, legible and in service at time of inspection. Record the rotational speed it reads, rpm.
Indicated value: 4250 rpm
